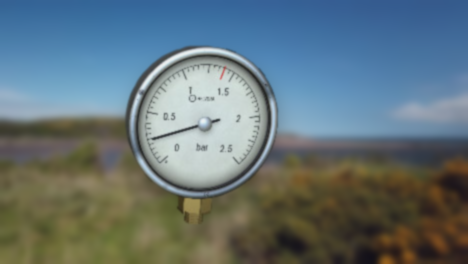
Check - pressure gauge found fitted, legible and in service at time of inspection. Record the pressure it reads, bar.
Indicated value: 0.25 bar
